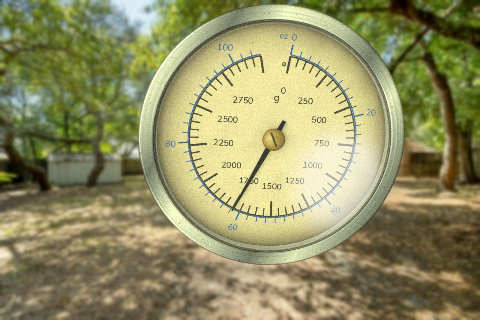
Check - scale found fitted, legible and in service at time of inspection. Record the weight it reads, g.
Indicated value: 1750 g
